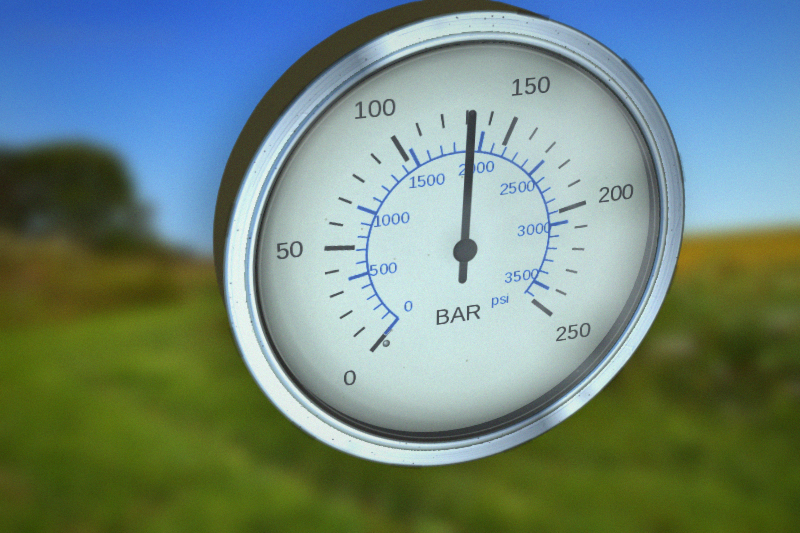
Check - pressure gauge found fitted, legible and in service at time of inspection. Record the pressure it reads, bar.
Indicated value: 130 bar
